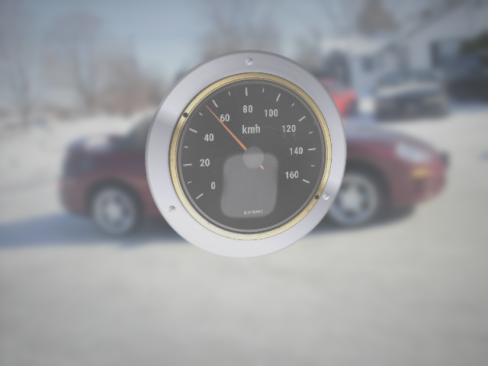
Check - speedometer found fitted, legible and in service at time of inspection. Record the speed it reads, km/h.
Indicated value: 55 km/h
